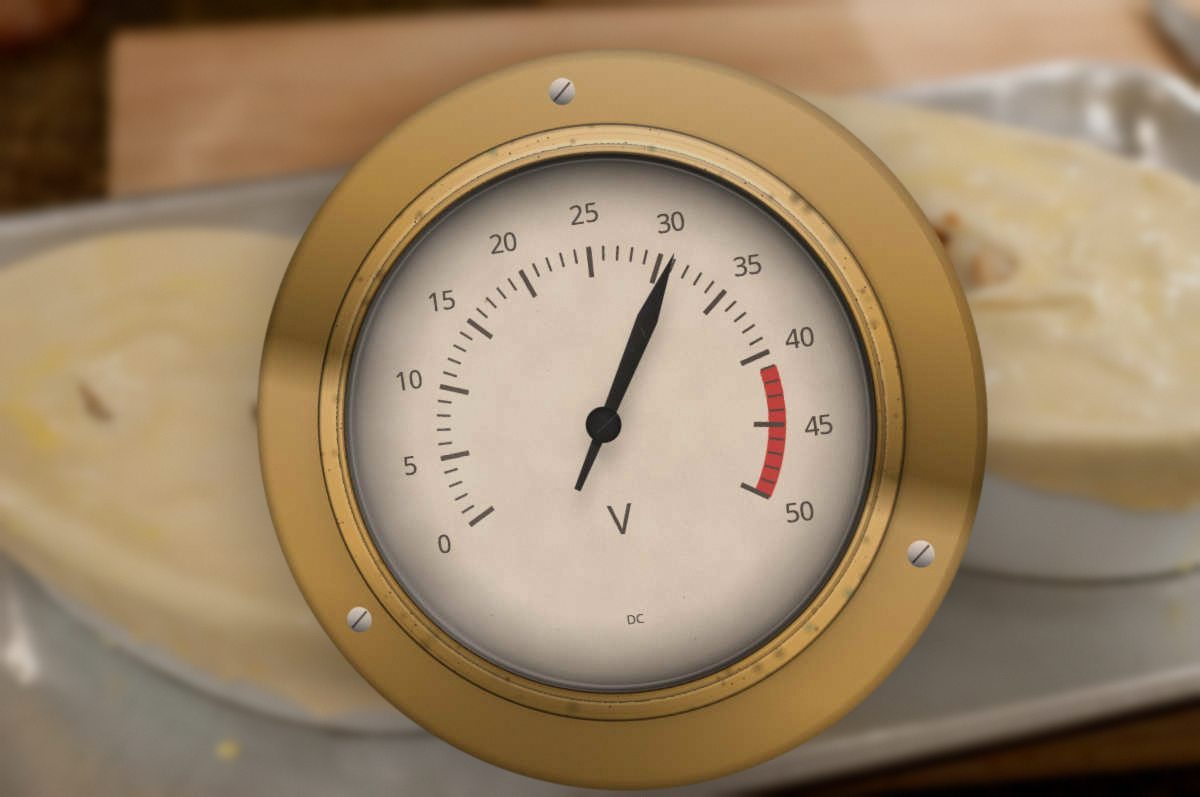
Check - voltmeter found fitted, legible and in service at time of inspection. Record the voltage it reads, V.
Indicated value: 31 V
